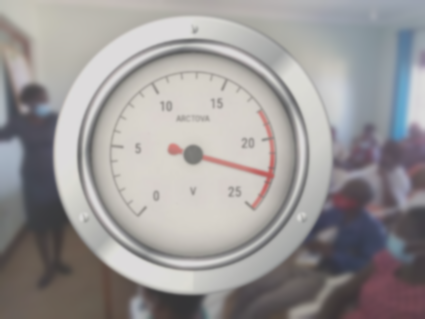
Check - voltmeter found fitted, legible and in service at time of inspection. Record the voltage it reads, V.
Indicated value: 22.5 V
